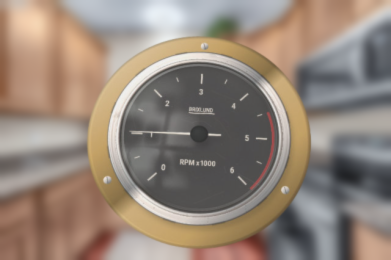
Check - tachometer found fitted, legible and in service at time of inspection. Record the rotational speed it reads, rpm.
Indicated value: 1000 rpm
